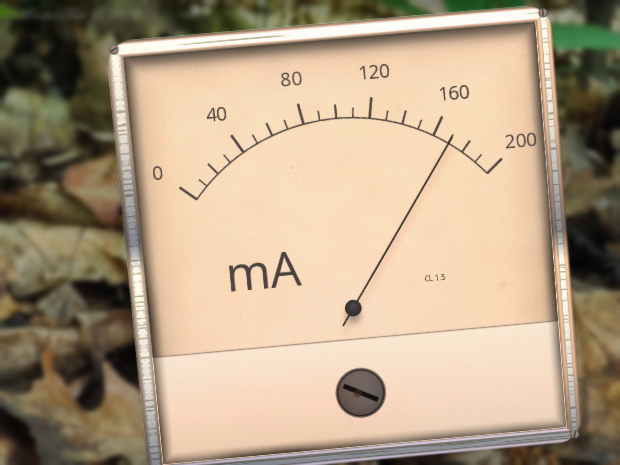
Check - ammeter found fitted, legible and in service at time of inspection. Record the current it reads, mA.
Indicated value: 170 mA
